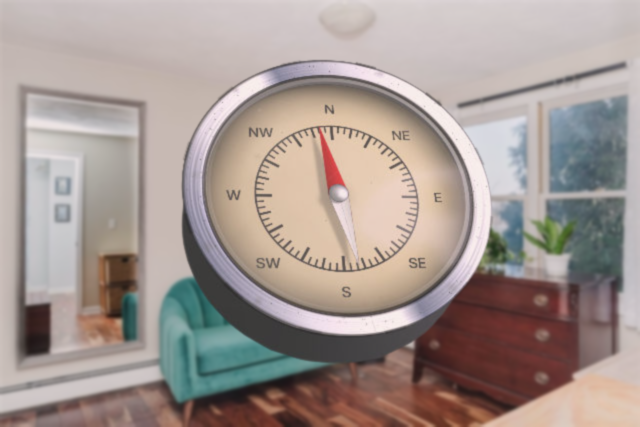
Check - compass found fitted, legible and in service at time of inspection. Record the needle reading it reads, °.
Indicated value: 350 °
